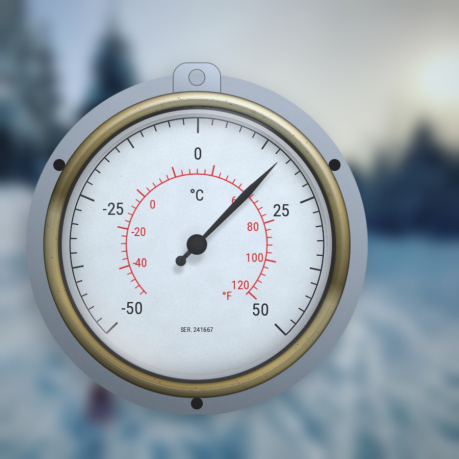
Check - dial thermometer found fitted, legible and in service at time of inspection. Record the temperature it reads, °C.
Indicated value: 16.25 °C
